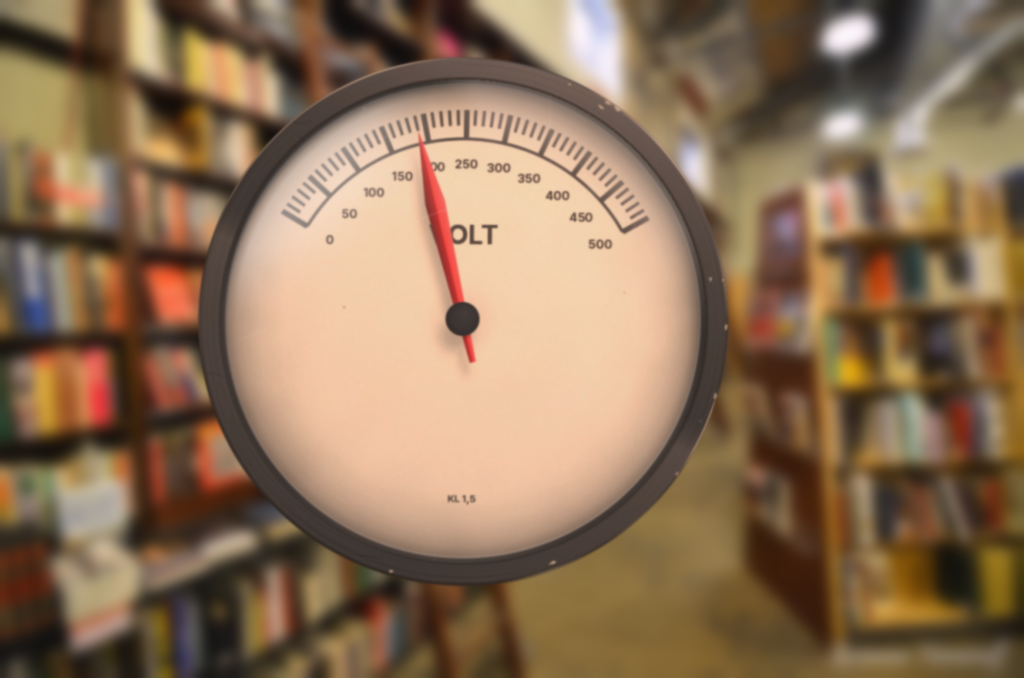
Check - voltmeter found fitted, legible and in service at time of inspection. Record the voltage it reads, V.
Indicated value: 190 V
